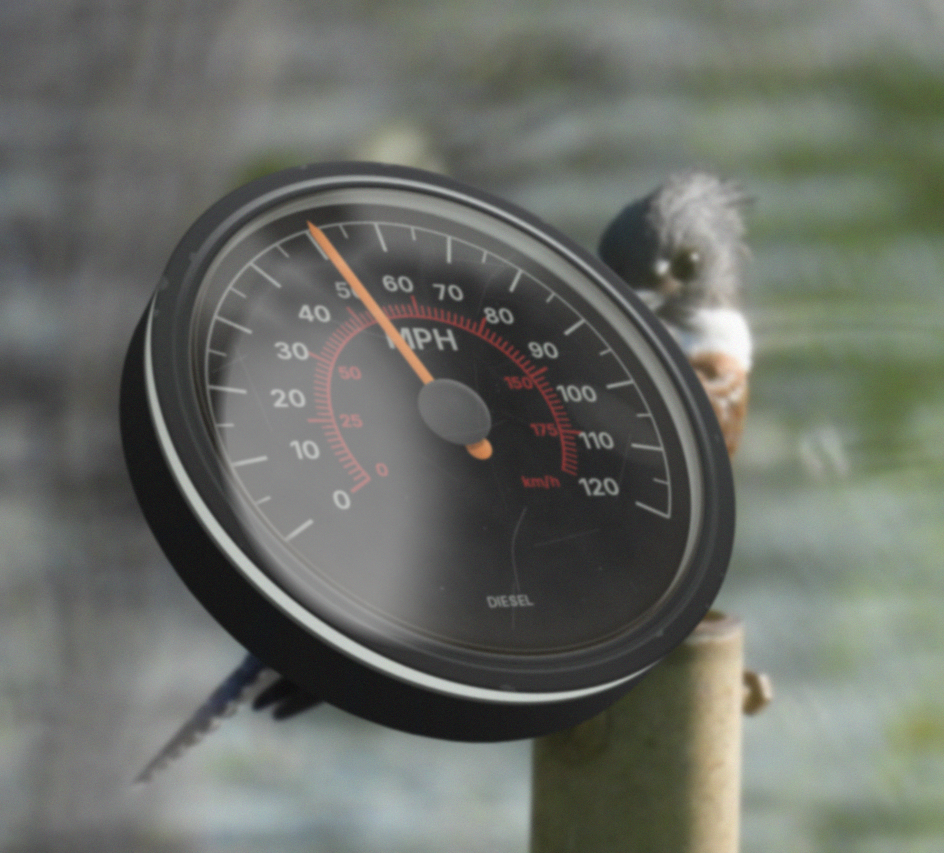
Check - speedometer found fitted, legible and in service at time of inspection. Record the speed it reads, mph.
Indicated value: 50 mph
